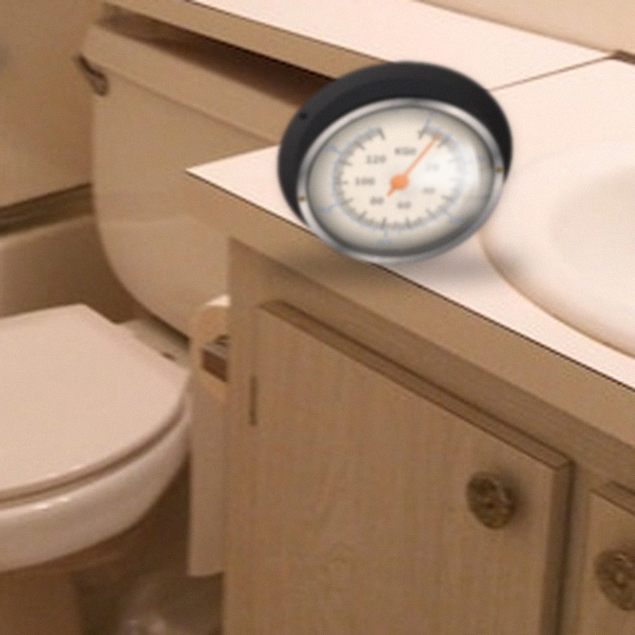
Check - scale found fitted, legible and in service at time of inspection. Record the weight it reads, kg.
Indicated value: 5 kg
